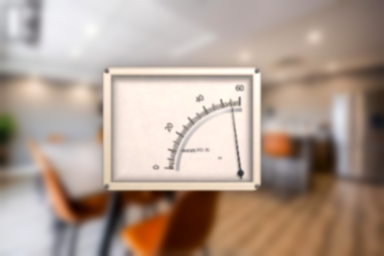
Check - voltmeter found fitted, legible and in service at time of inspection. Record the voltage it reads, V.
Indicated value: 55 V
